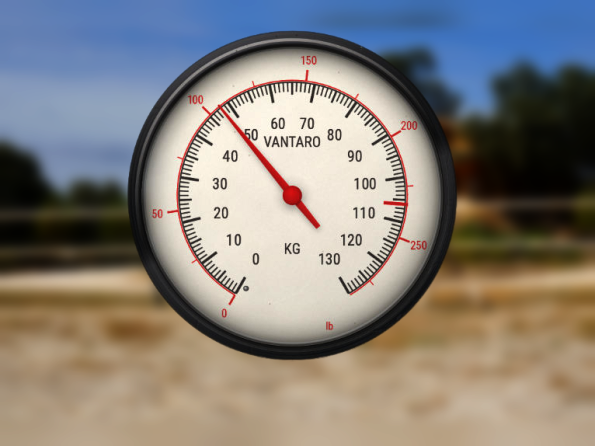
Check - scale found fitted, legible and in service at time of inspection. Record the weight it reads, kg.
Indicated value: 48 kg
